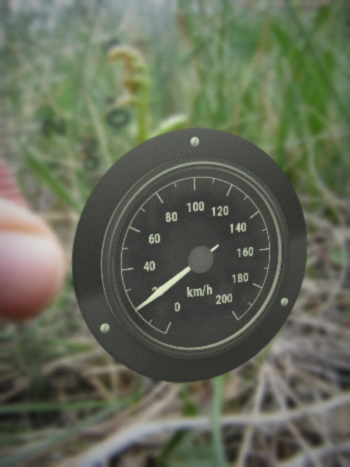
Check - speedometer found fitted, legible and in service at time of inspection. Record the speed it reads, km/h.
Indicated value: 20 km/h
